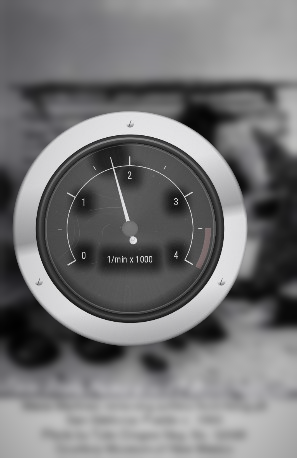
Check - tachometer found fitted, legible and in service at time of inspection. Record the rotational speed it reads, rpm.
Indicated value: 1750 rpm
